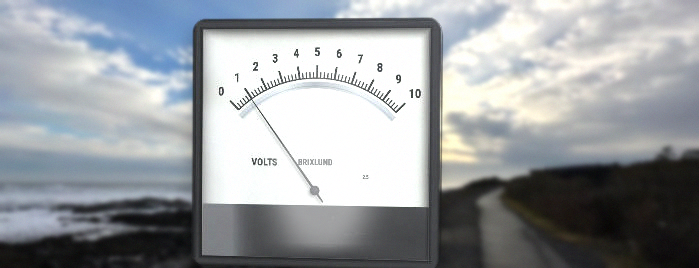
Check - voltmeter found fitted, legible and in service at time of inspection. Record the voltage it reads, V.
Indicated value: 1 V
